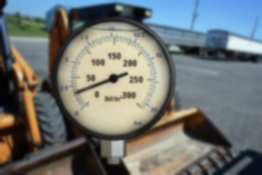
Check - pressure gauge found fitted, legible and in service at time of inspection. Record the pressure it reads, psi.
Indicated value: 25 psi
